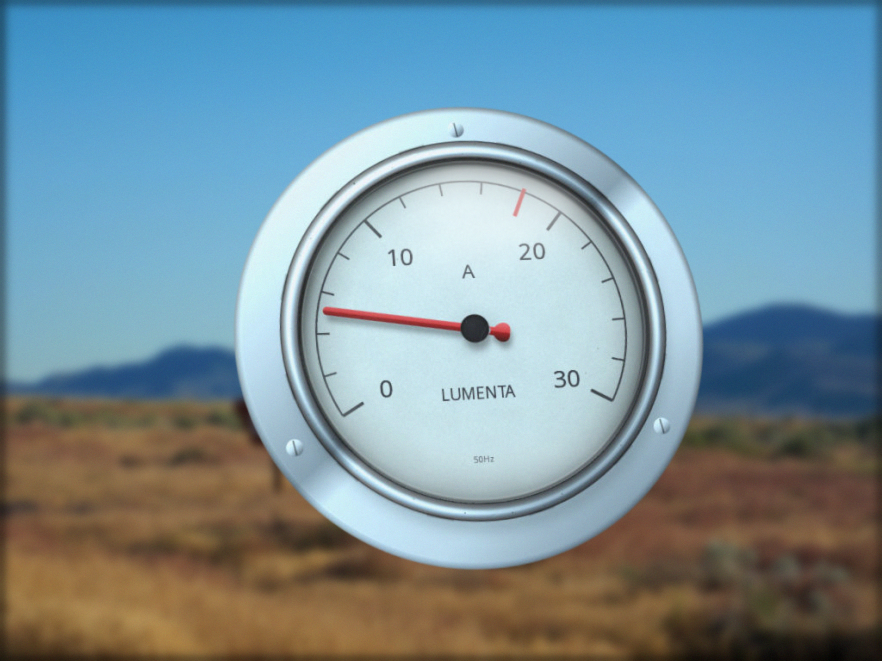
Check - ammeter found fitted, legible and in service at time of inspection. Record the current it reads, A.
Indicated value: 5 A
